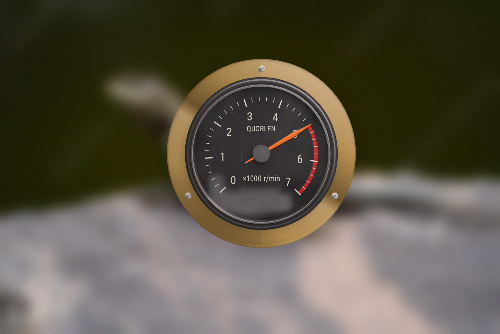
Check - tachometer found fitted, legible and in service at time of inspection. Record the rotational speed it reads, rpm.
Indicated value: 5000 rpm
